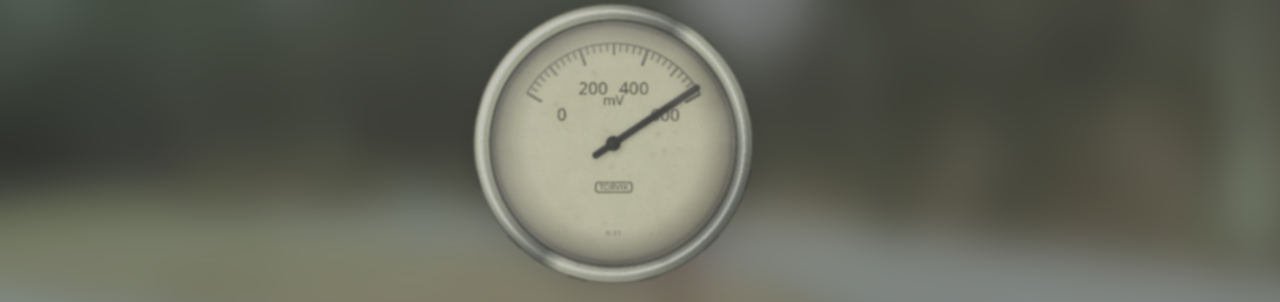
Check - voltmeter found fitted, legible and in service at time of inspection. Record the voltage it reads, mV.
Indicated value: 580 mV
